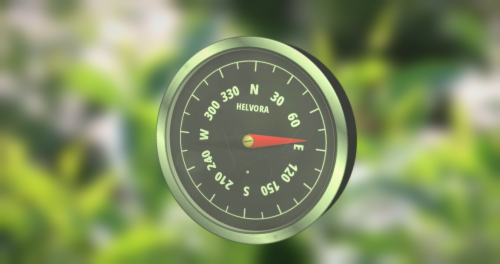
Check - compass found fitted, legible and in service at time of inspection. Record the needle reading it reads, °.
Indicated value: 82.5 °
